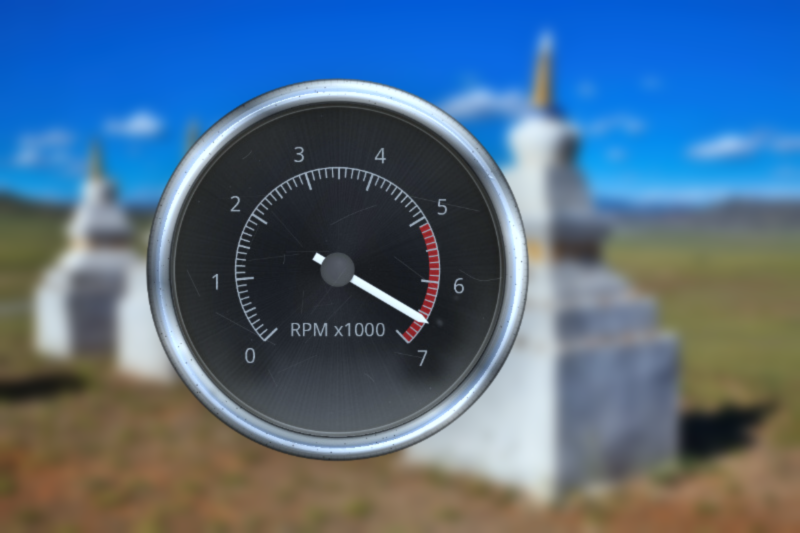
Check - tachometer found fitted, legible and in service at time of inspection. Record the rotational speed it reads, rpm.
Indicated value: 6600 rpm
